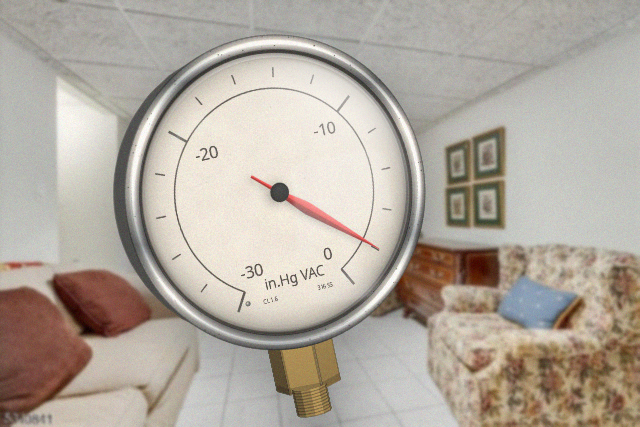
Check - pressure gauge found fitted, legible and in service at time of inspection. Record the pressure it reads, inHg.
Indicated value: -2 inHg
